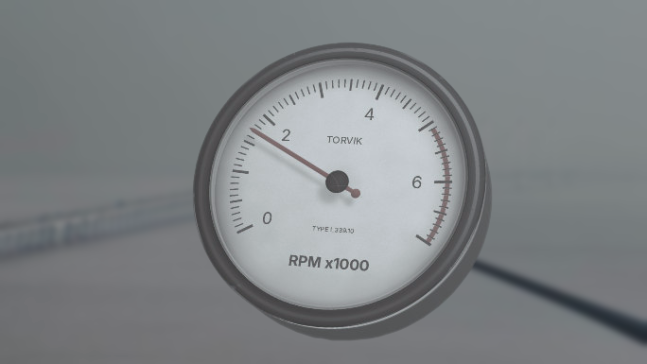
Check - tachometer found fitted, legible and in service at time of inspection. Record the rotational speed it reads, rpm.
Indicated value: 1700 rpm
